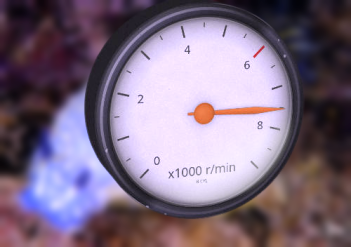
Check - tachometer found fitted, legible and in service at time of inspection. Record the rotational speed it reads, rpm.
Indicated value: 7500 rpm
